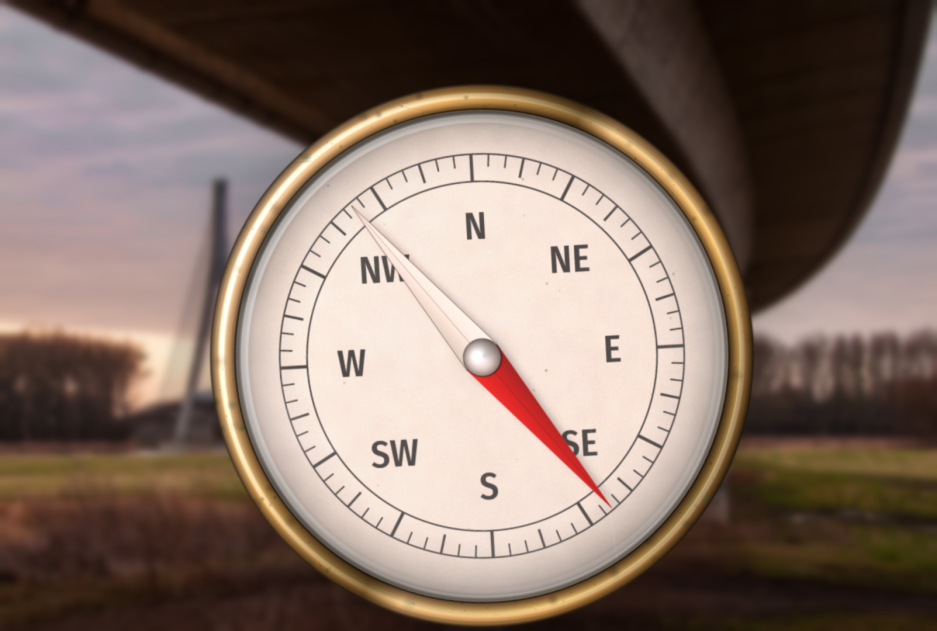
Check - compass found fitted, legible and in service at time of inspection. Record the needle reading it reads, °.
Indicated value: 142.5 °
